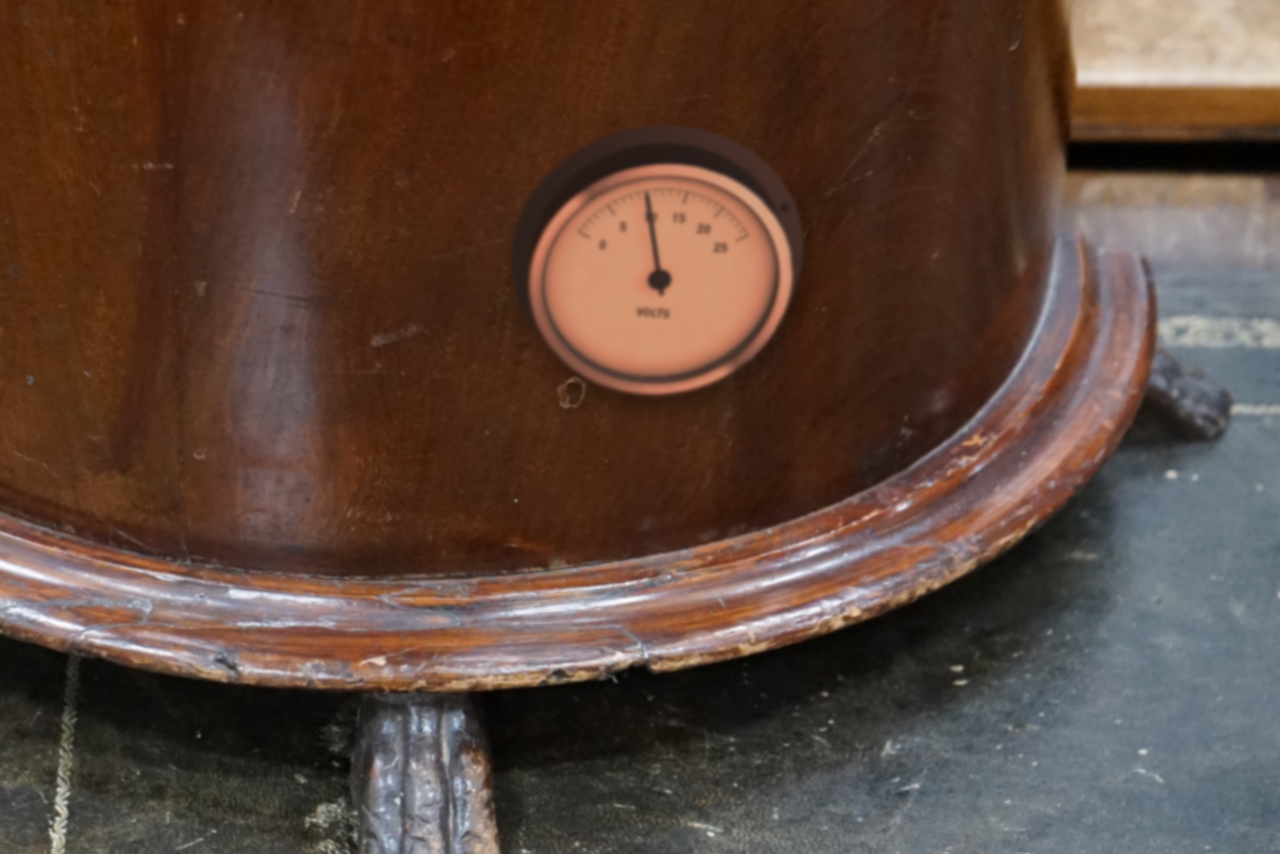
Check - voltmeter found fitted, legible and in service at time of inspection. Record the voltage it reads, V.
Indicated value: 10 V
